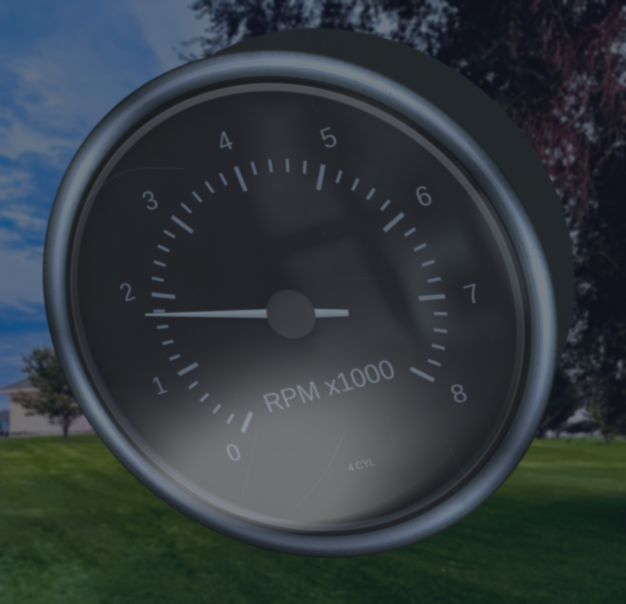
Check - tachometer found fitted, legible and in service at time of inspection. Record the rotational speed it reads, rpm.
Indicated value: 1800 rpm
